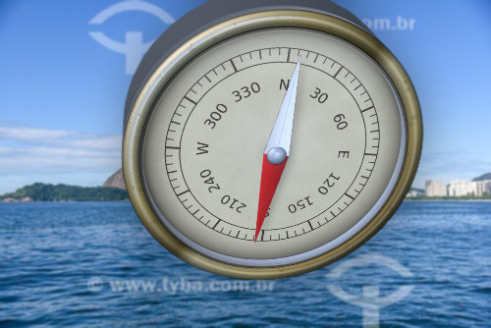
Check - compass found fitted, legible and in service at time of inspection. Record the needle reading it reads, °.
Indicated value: 185 °
